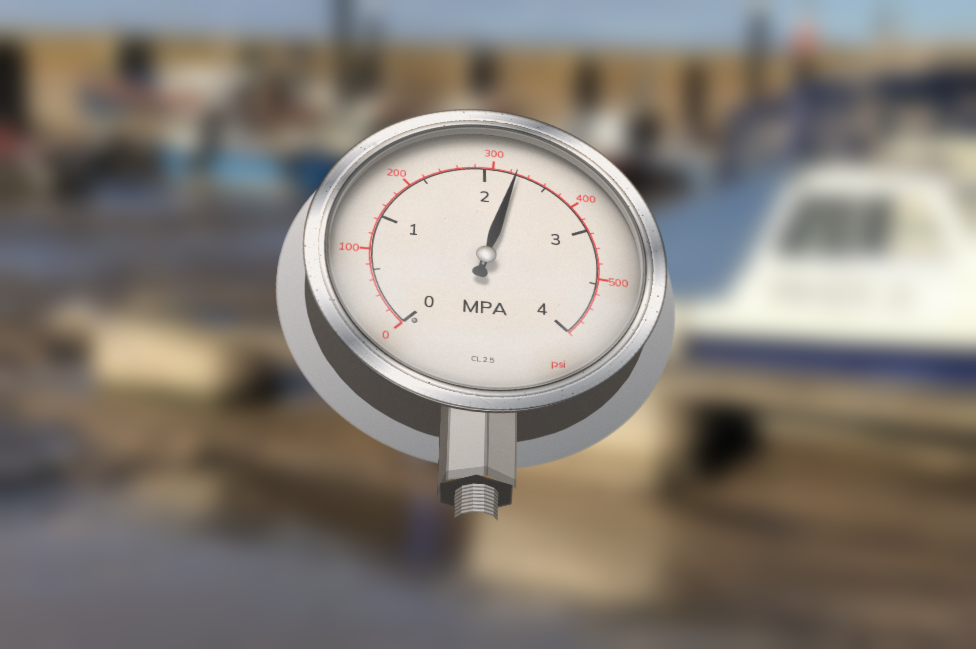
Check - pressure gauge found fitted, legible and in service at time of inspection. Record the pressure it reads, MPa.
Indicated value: 2.25 MPa
